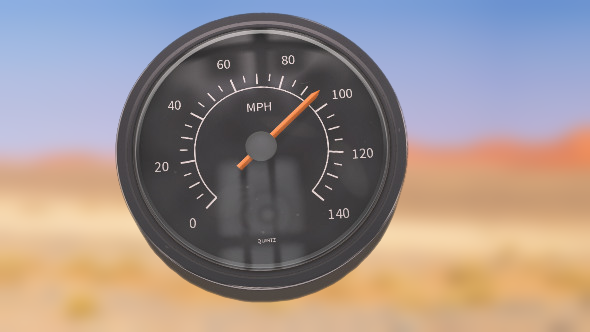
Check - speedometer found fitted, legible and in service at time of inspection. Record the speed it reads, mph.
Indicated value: 95 mph
